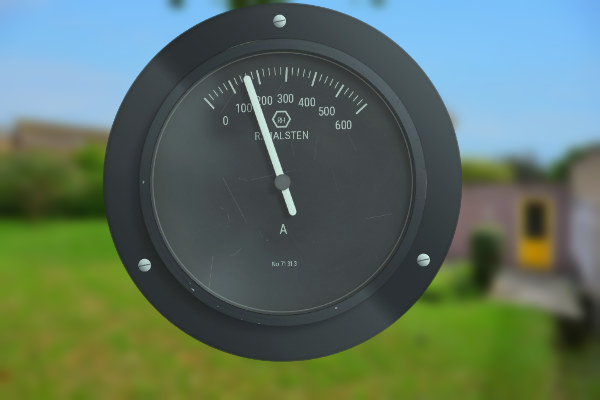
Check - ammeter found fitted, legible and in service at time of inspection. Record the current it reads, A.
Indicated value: 160 A
